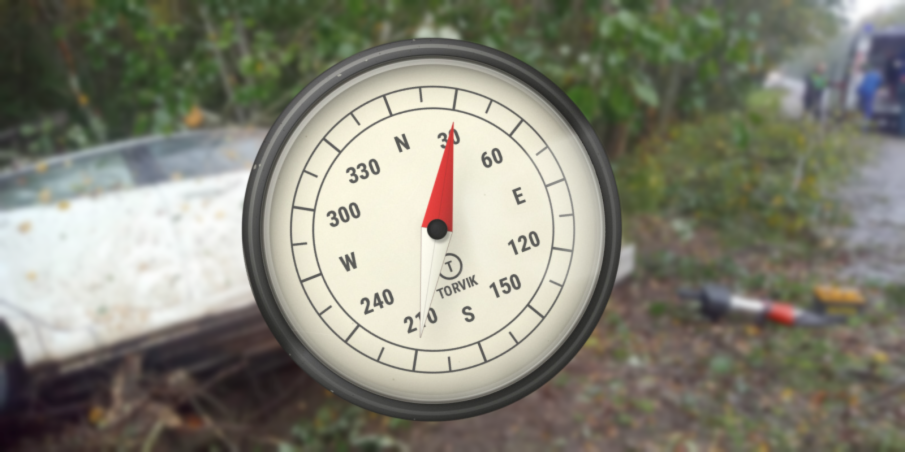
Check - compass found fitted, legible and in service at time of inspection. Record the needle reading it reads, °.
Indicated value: 30 °
